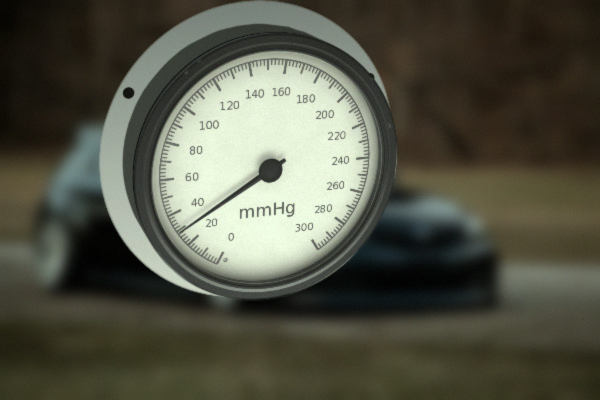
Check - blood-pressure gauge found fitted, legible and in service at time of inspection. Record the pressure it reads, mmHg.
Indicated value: 30 mmHg
